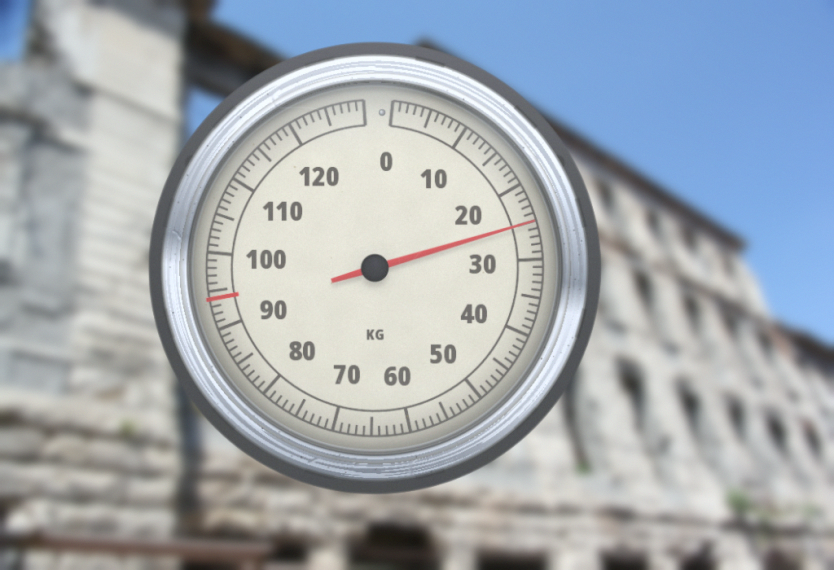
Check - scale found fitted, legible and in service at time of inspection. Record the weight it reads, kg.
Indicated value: 25 kg
